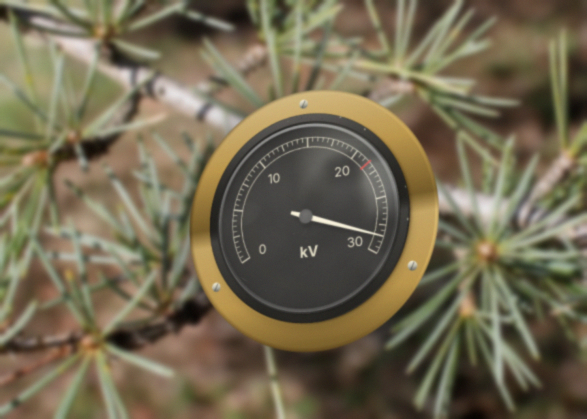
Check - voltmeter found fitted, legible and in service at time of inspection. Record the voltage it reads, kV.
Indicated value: 28.5 kV
